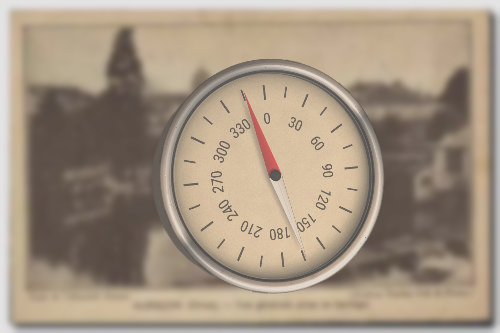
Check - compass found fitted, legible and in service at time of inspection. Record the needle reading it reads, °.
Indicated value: 345 °
